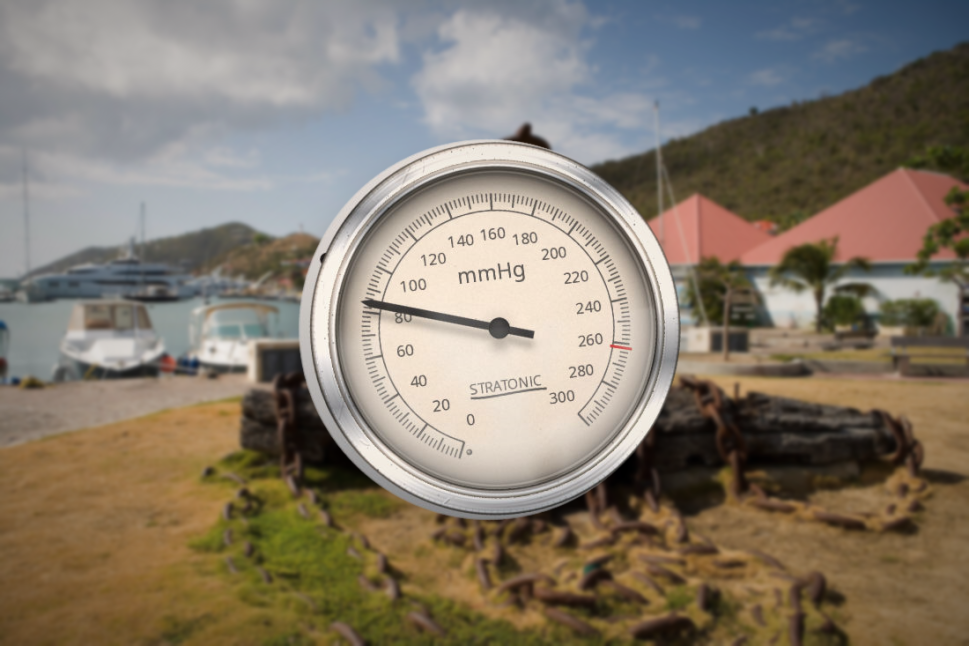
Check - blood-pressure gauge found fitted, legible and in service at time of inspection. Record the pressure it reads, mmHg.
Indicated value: 84 mmHg
